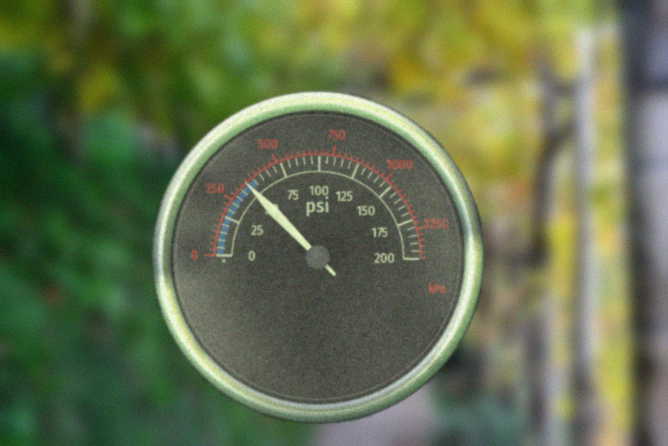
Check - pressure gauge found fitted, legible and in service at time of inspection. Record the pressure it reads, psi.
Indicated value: 50 psi
